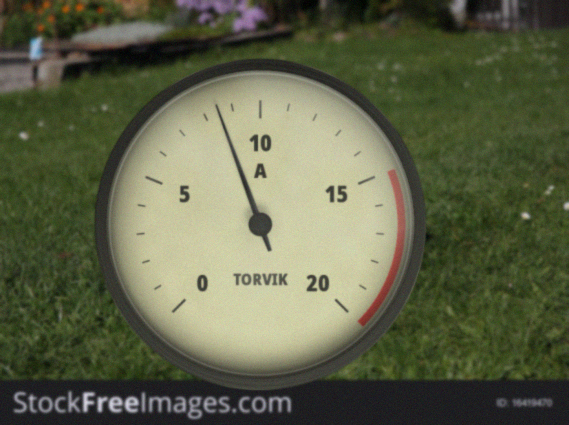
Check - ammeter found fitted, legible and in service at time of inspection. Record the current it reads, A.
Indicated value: 8.5 A
